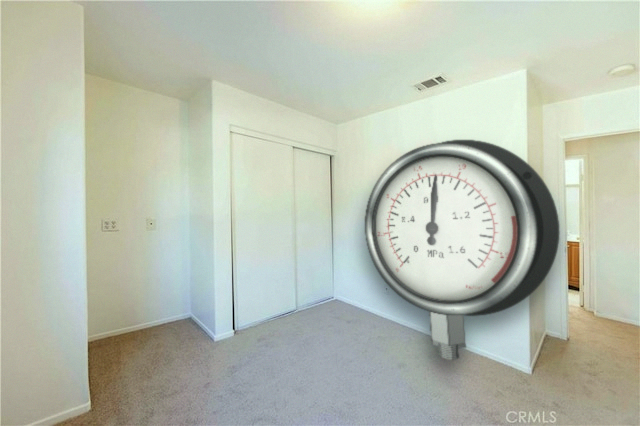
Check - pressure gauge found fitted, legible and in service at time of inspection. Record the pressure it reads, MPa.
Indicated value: 0.85 MPa
